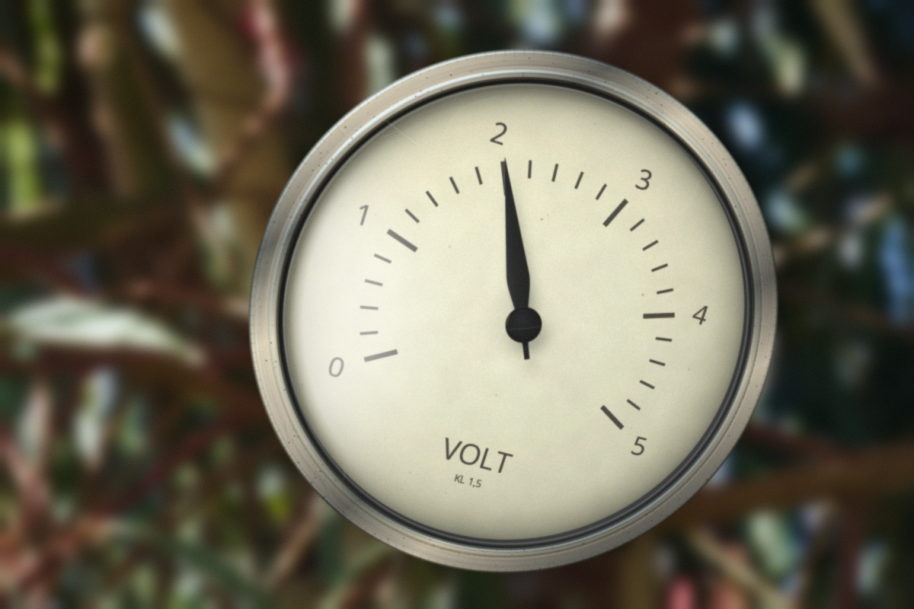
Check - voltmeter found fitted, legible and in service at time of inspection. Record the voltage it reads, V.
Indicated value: 2 V
